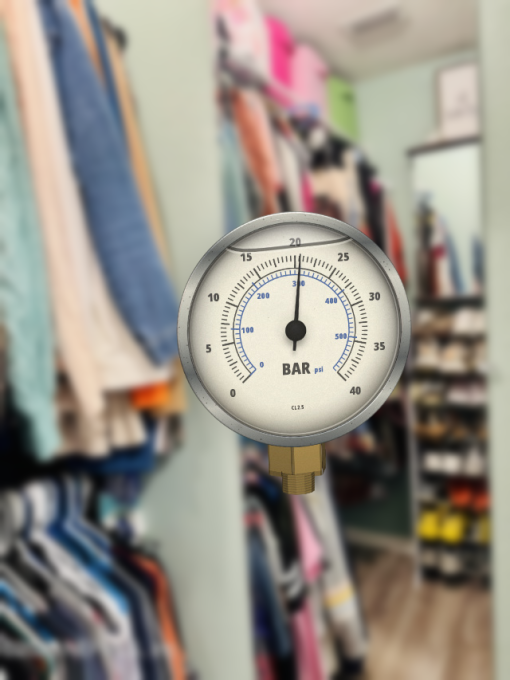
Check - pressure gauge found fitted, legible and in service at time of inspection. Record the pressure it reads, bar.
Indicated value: 20.5 bar
